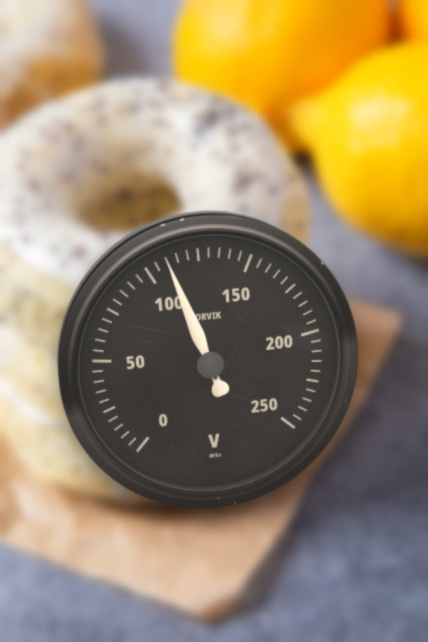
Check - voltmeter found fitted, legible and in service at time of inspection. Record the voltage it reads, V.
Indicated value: 110 V
